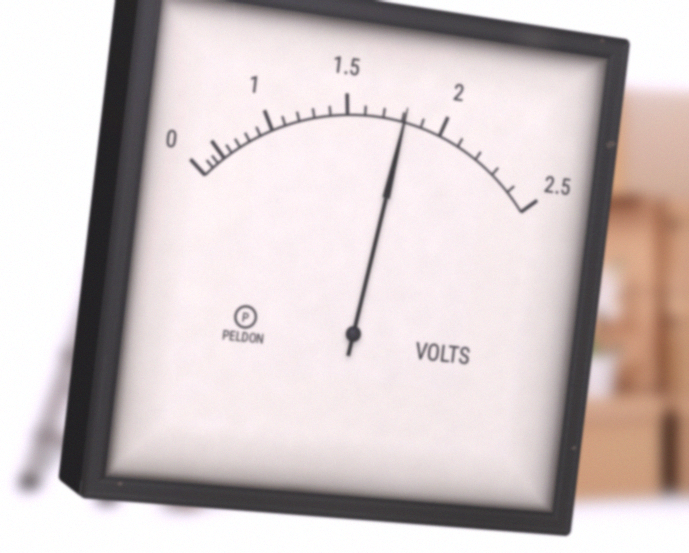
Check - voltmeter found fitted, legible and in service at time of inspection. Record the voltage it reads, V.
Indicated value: 1.8 V
